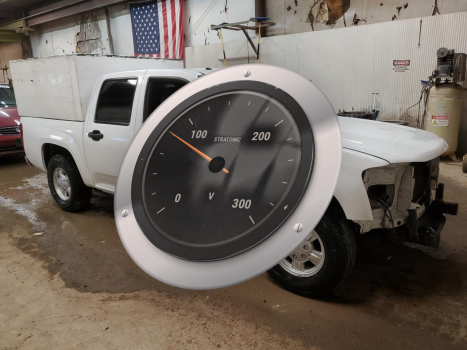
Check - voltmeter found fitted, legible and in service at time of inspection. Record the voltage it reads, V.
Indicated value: 80 V
